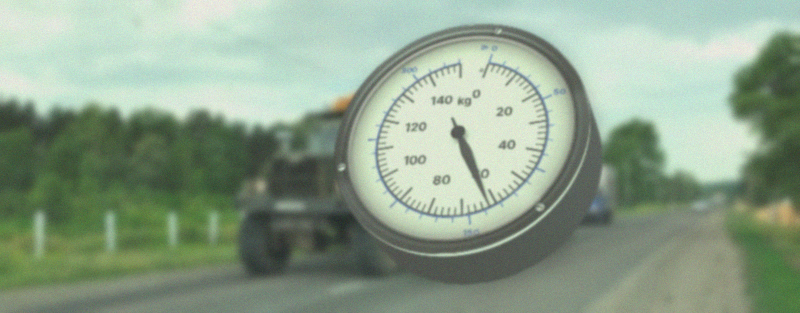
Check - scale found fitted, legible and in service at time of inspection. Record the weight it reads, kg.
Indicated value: 62 kg
